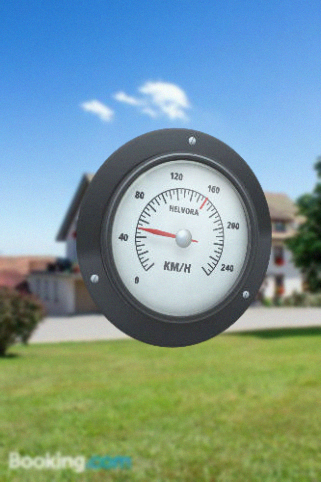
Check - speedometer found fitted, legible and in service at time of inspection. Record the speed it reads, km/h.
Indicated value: 50 km/h
